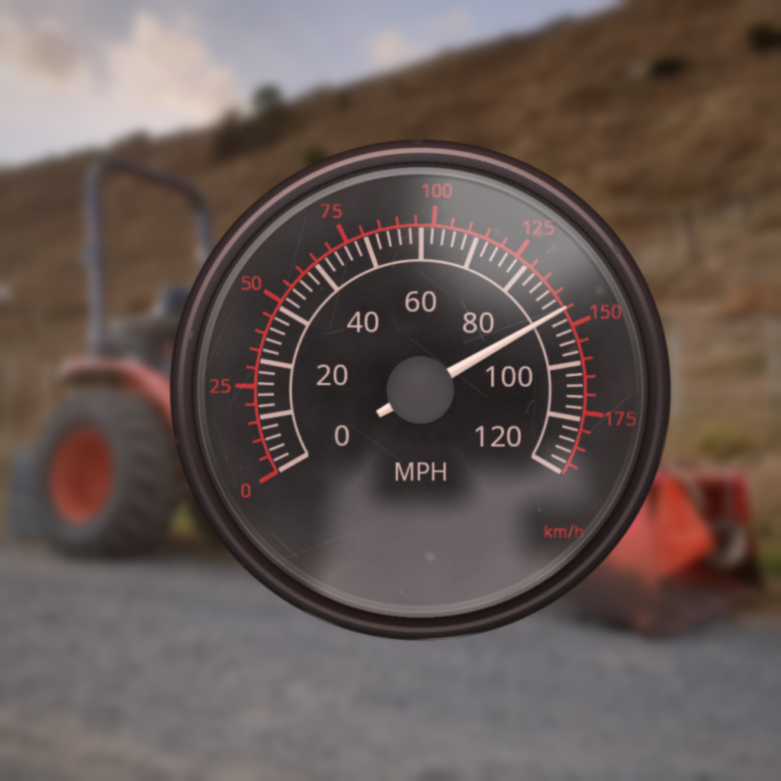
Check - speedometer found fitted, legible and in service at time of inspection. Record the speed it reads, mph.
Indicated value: 90 mph
